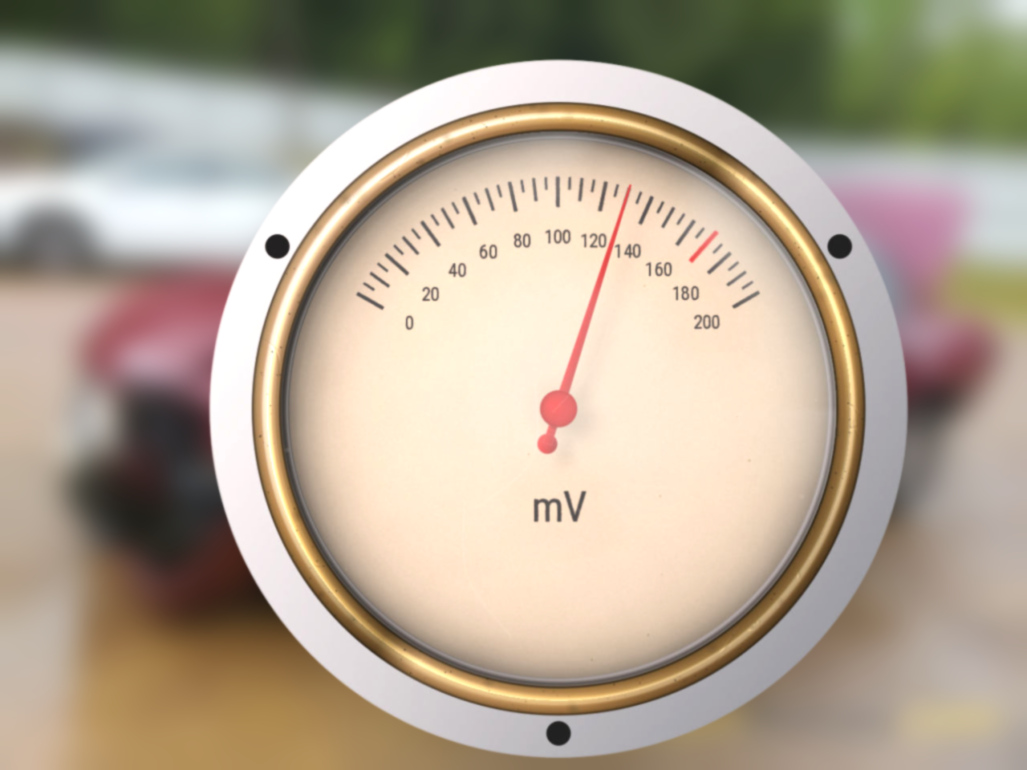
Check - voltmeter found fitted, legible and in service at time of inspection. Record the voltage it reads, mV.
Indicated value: 130 mV
